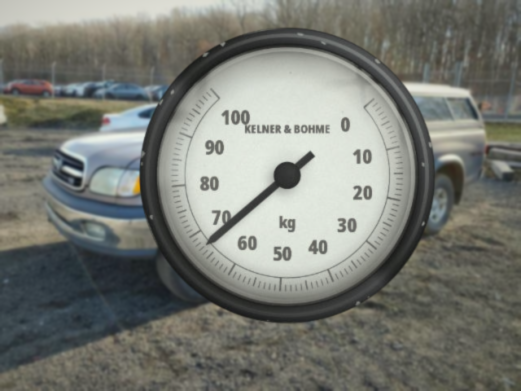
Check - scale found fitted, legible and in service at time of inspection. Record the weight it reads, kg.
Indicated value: 67 kg
